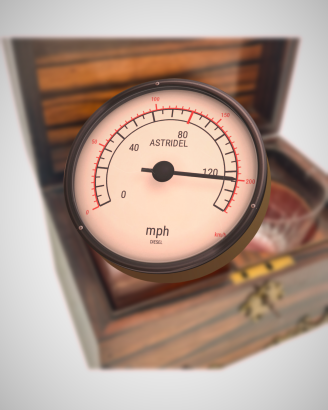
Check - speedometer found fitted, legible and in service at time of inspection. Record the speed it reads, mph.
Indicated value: 125 mph
